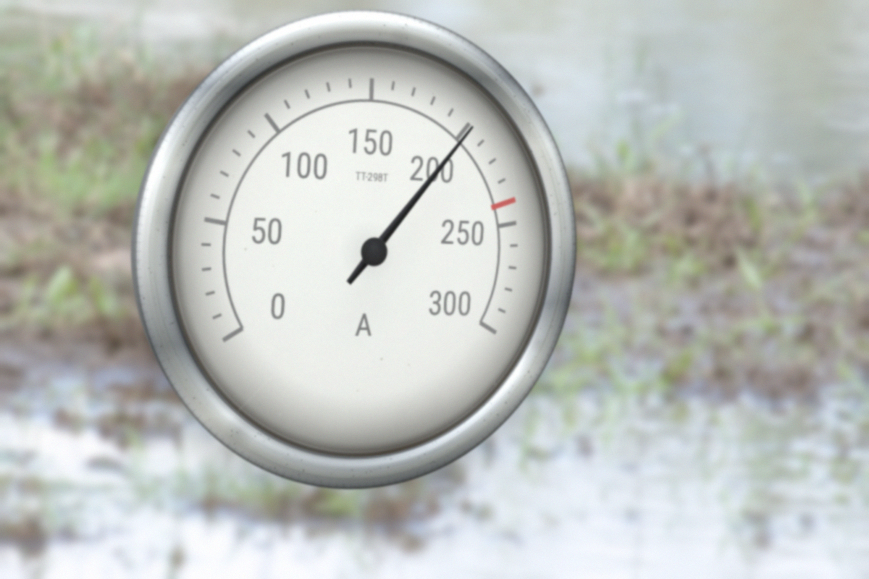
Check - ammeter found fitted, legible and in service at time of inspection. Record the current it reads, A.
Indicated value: 200 A
